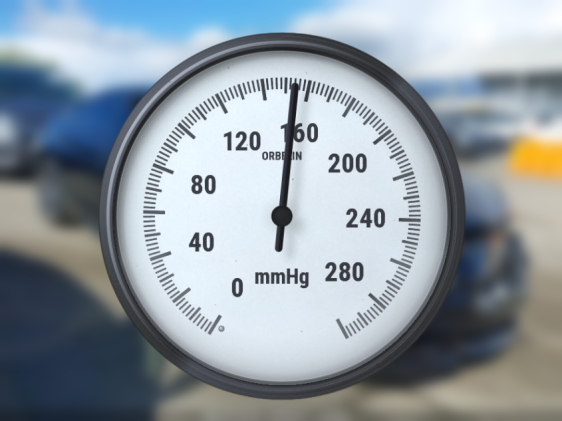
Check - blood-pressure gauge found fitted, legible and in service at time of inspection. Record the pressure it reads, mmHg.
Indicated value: 154 mmHg
